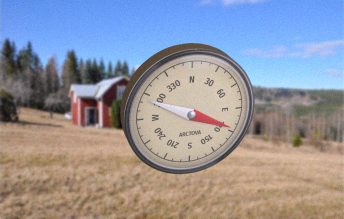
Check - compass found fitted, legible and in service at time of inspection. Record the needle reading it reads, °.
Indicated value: 115 °
